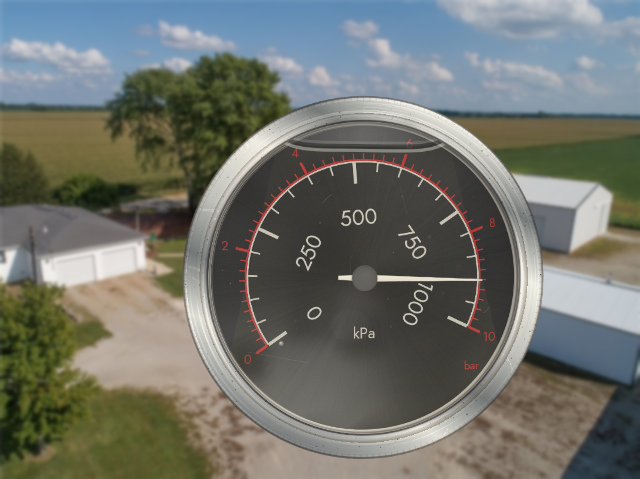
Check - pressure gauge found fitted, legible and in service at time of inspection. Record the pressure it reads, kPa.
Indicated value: 900 kPa
